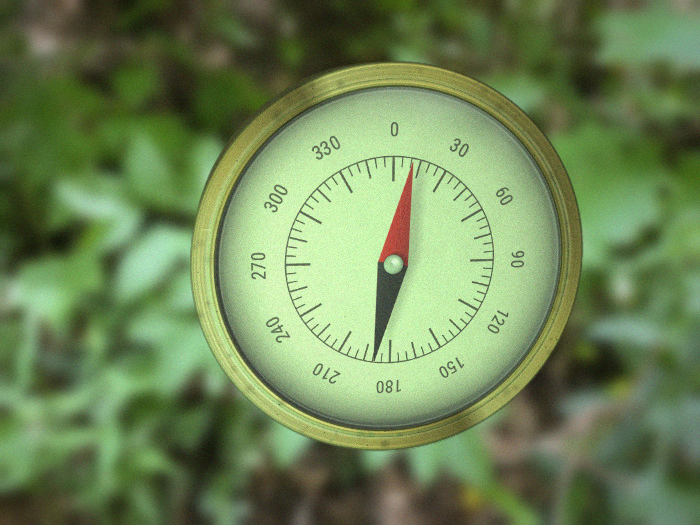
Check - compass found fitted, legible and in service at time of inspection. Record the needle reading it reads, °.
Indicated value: 10 °
